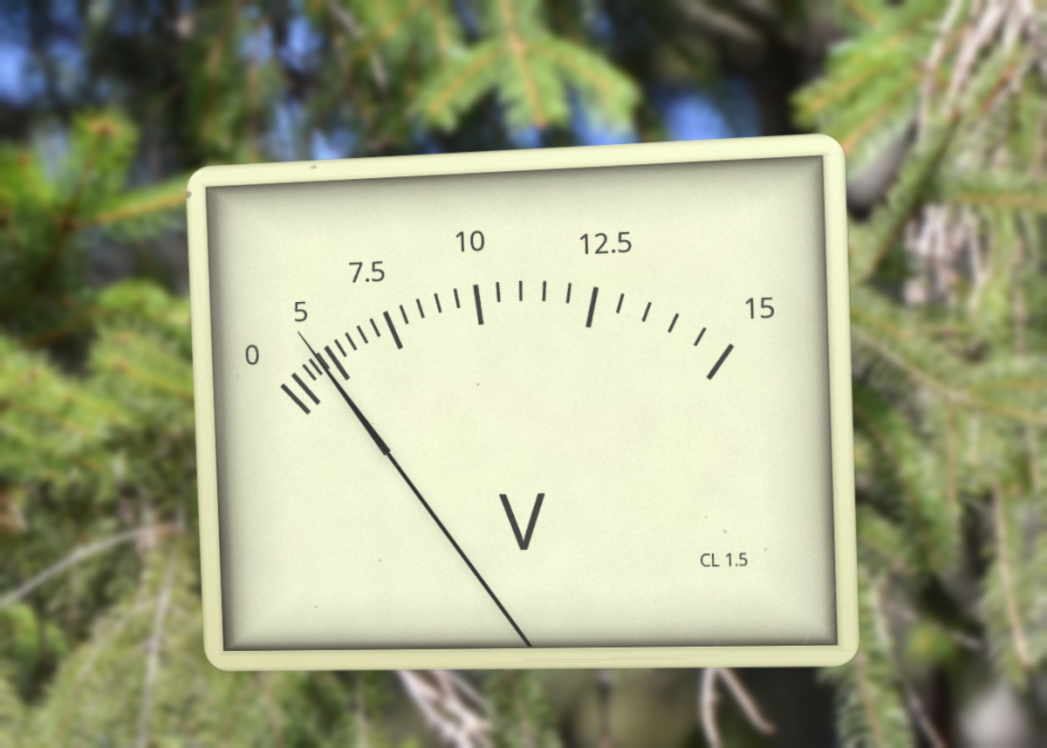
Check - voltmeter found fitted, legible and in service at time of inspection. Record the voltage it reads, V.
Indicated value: 4.5 V
